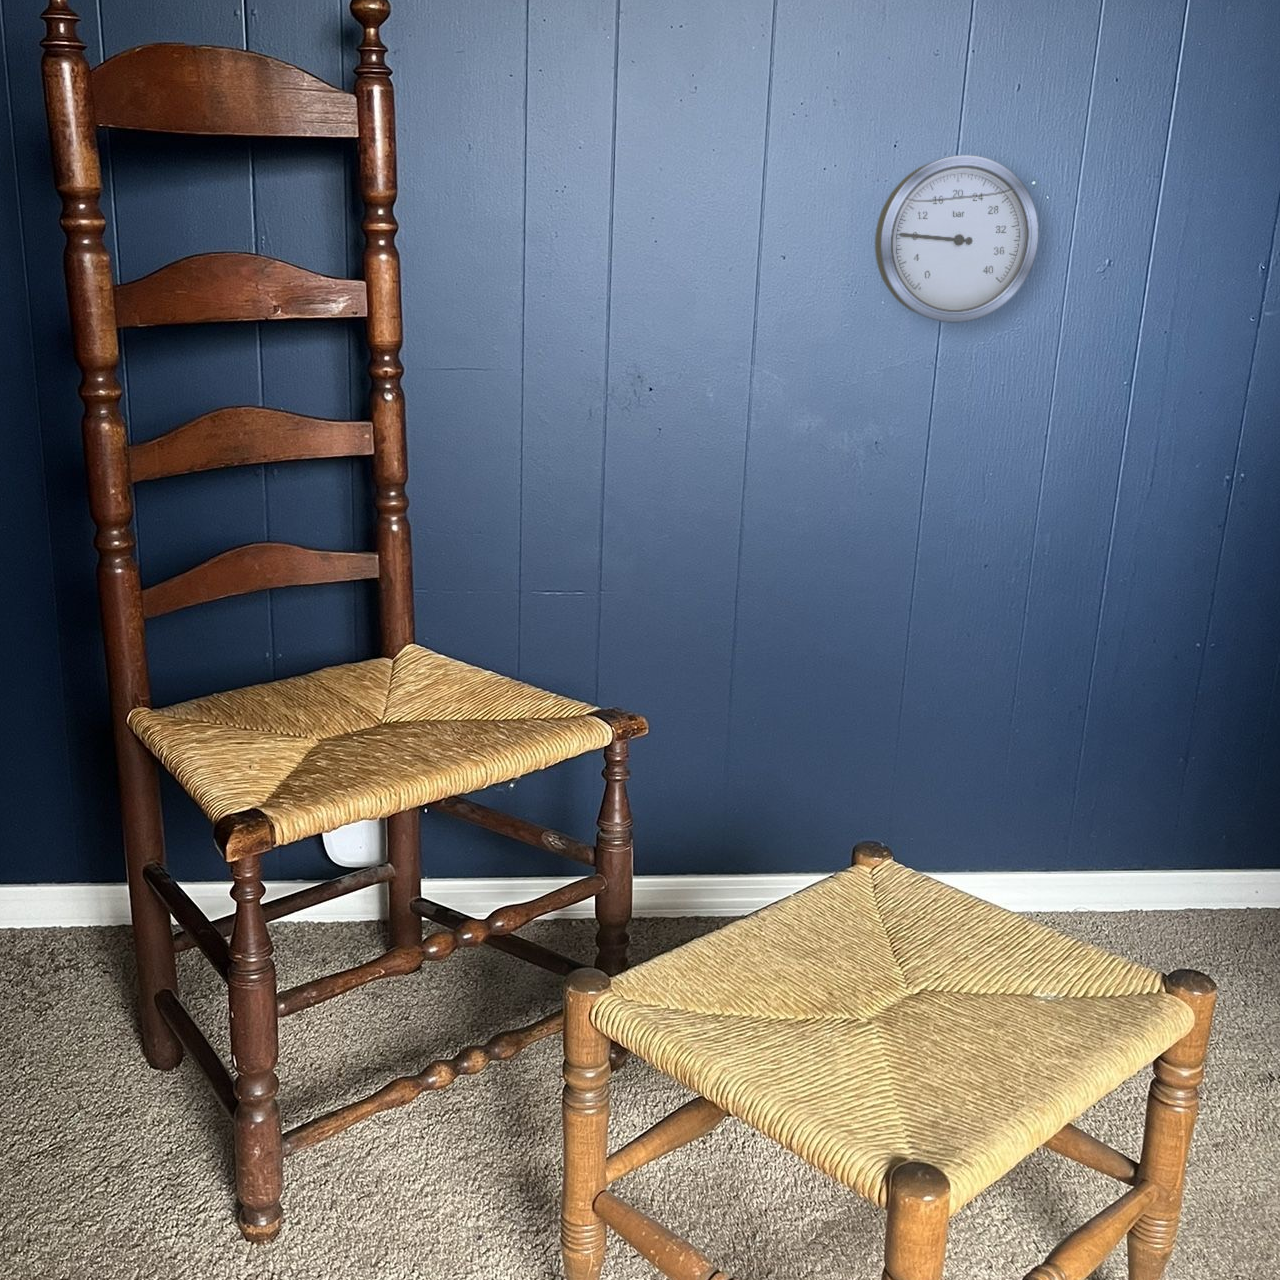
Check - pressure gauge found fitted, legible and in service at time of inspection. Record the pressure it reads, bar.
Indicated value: 8 bar
